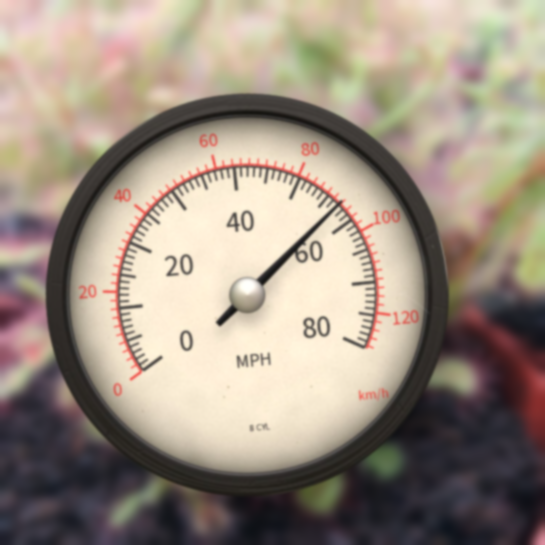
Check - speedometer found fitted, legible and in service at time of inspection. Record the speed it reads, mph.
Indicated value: 57 mph
